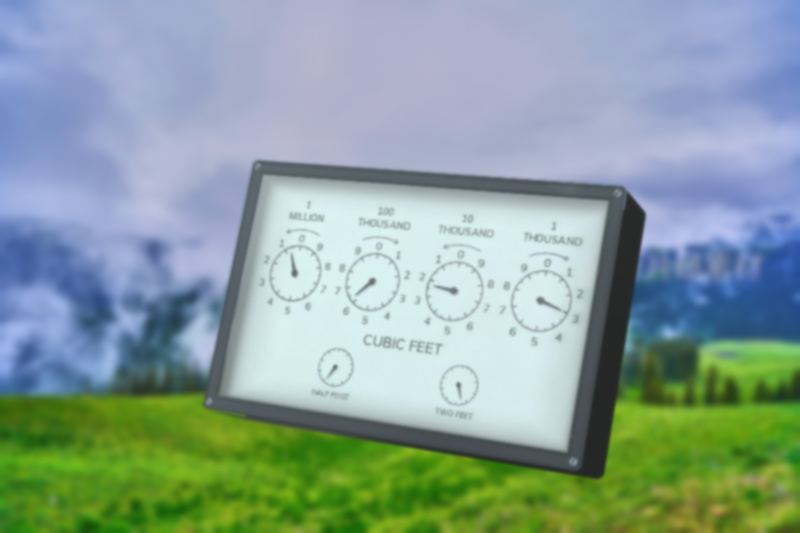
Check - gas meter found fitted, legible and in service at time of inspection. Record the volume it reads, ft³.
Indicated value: 62300 ft³
